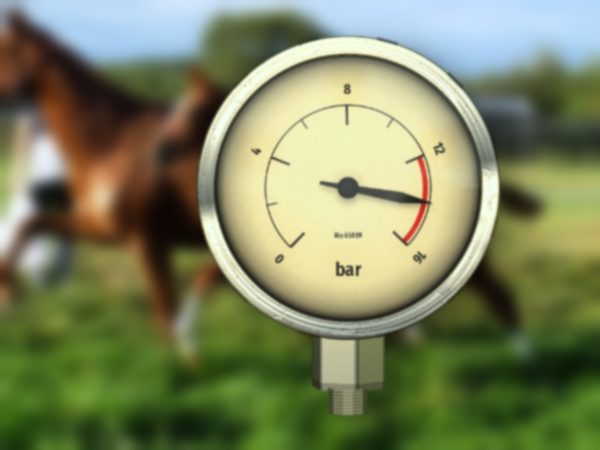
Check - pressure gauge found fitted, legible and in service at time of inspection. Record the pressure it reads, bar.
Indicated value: 14 bar
